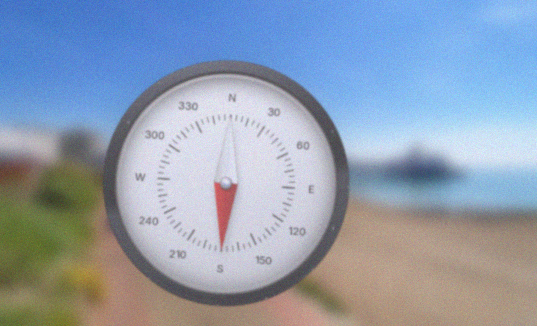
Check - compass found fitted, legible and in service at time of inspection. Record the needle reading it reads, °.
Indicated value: 180 °
